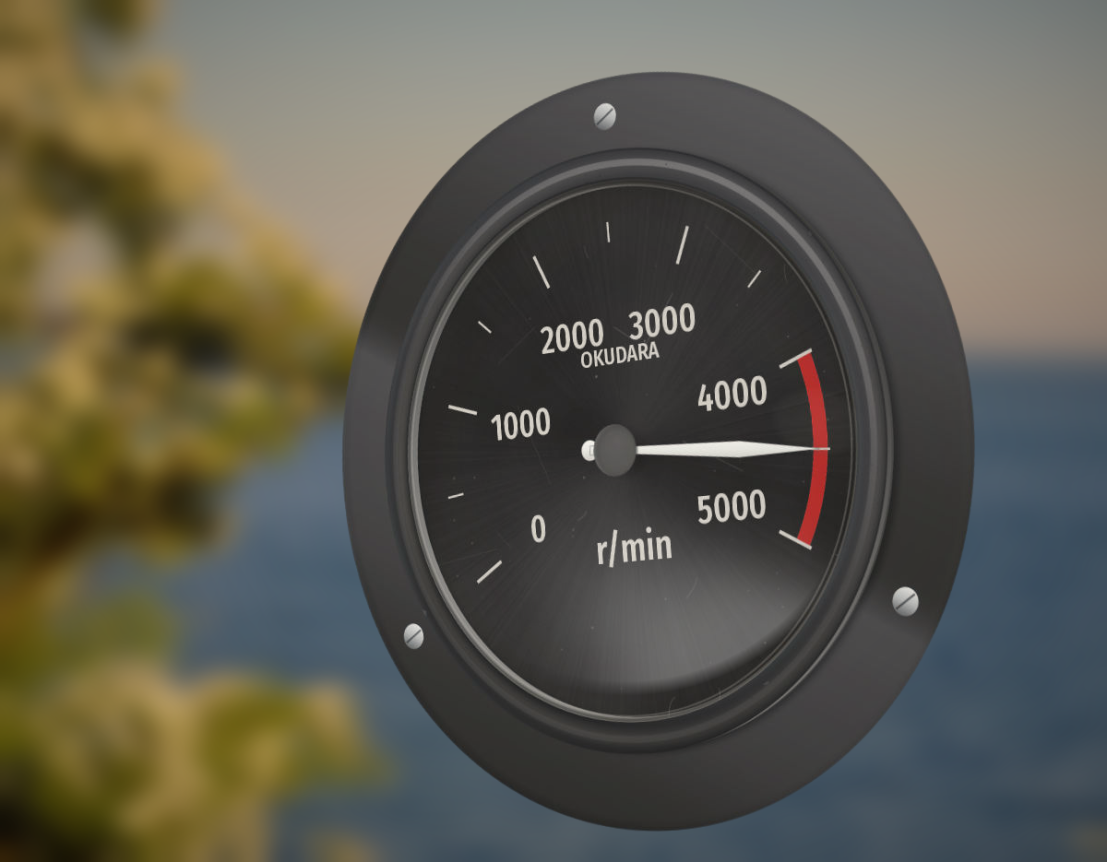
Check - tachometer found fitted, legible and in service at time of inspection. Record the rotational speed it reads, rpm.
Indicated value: 4500 rpm
